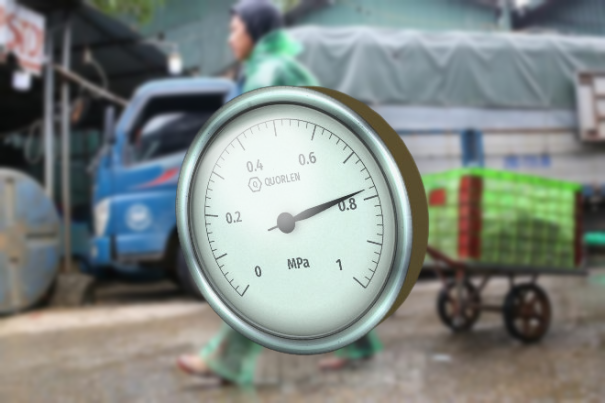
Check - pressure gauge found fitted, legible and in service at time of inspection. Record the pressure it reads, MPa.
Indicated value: 0.78 MPa
